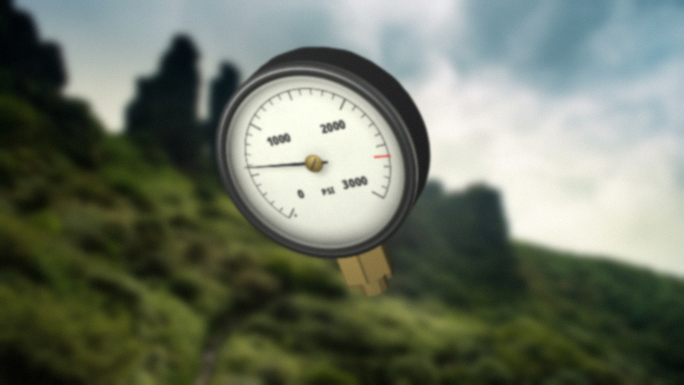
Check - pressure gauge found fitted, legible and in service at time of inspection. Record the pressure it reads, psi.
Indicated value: 600 psi
